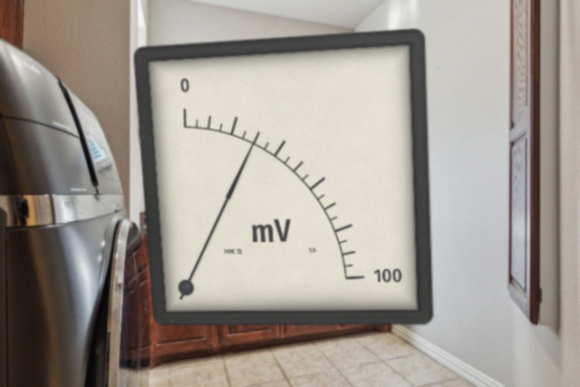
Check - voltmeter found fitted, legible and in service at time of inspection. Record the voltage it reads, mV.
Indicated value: 30 mV
